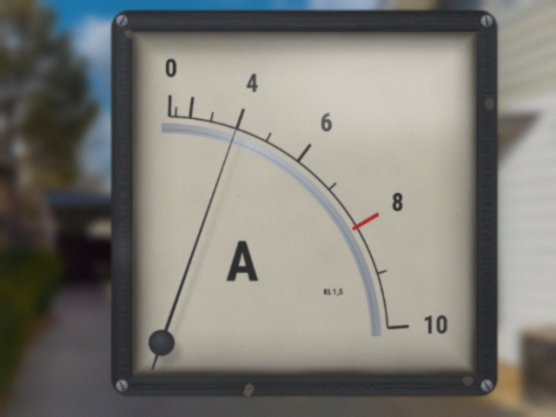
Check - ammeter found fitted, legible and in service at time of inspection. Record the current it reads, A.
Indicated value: 4 A
